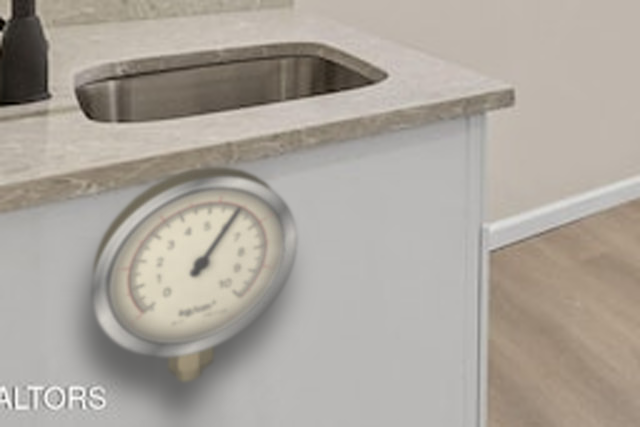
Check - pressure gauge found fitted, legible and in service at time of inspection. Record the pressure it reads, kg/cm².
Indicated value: 6 kg/cm²
